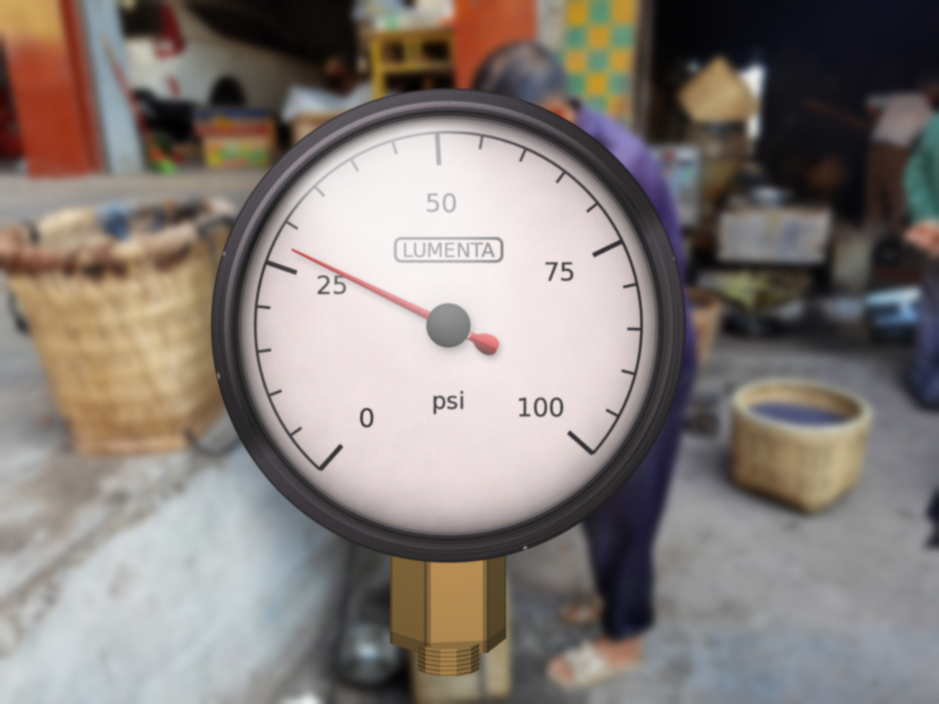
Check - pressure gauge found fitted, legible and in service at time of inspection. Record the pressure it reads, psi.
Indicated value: 27.5 psi
